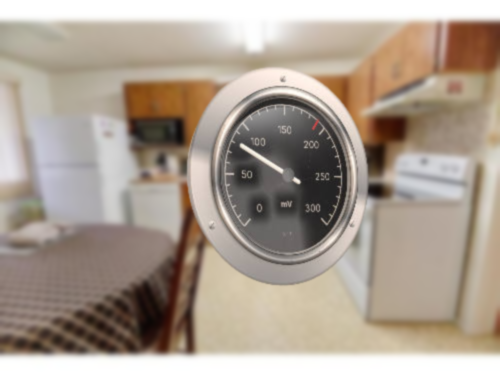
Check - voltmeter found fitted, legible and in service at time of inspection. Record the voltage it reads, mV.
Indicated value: 80 mV
